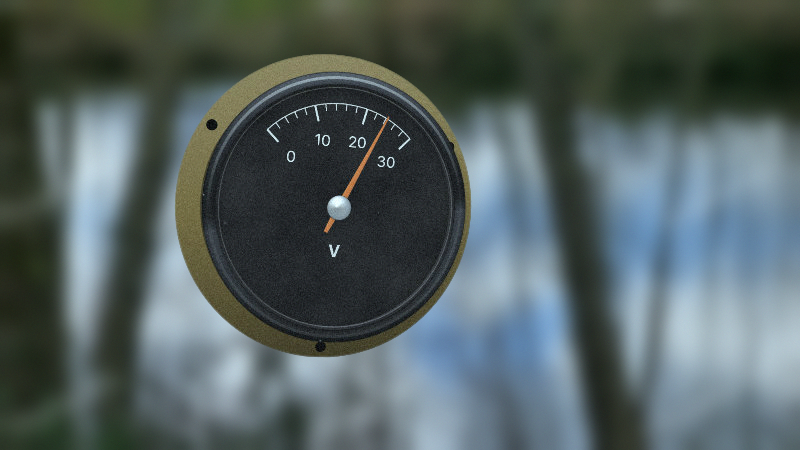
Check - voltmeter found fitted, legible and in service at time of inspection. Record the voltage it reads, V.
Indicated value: 24 V
